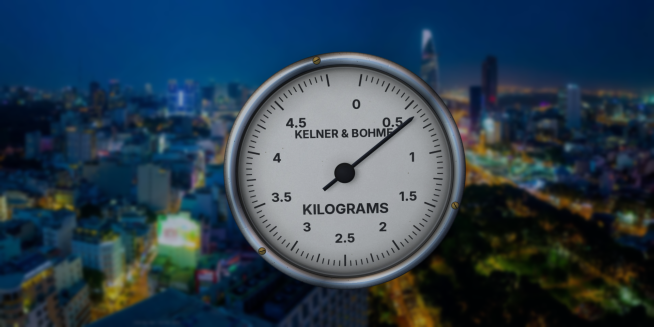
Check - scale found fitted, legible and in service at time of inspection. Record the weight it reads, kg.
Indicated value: 0.6 kg
